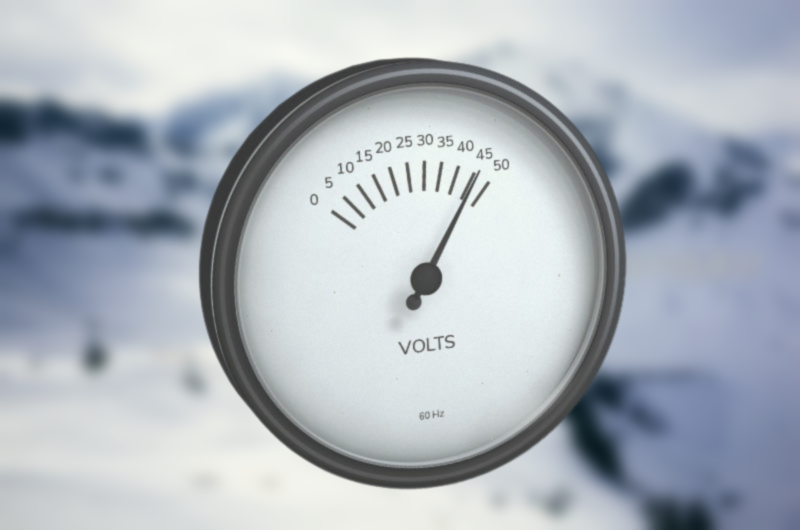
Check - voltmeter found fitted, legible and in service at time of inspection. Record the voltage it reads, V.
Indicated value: 45 V
